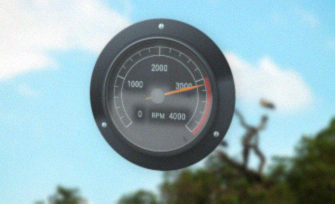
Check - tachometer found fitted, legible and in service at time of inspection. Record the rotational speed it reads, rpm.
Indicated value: 3100 rpm
